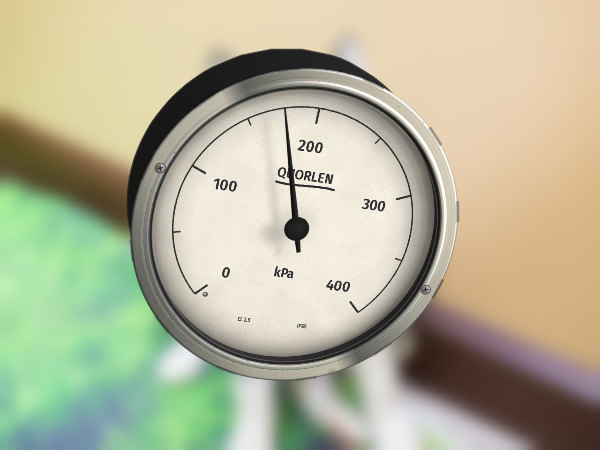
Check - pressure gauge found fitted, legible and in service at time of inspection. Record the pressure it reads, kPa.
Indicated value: 175 kPa
